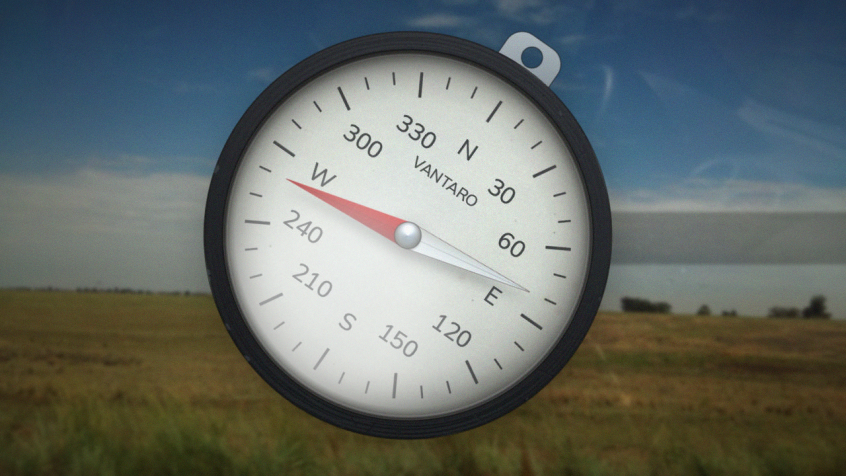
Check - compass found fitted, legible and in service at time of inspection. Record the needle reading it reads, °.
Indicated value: 260 °
